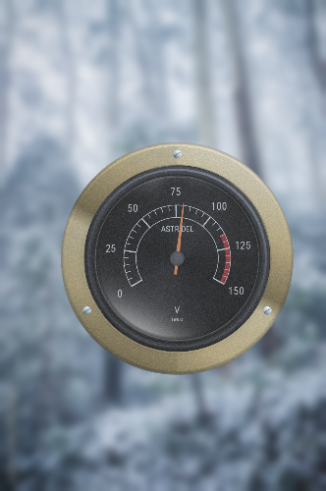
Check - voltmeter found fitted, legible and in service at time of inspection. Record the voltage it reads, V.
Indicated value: 80 V
